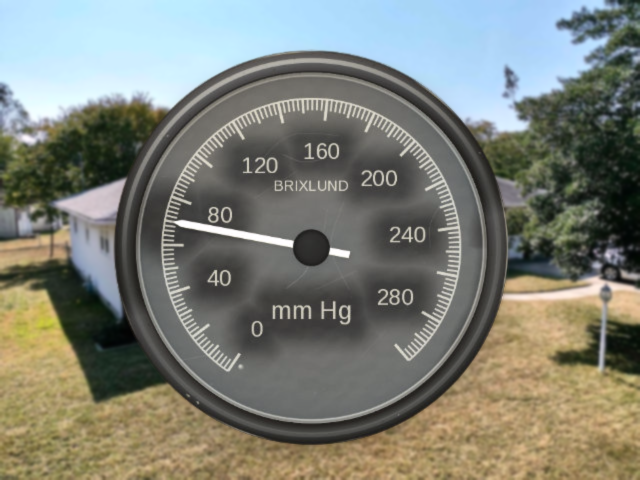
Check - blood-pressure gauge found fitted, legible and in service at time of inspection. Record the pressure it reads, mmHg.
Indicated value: 70 mmHg
